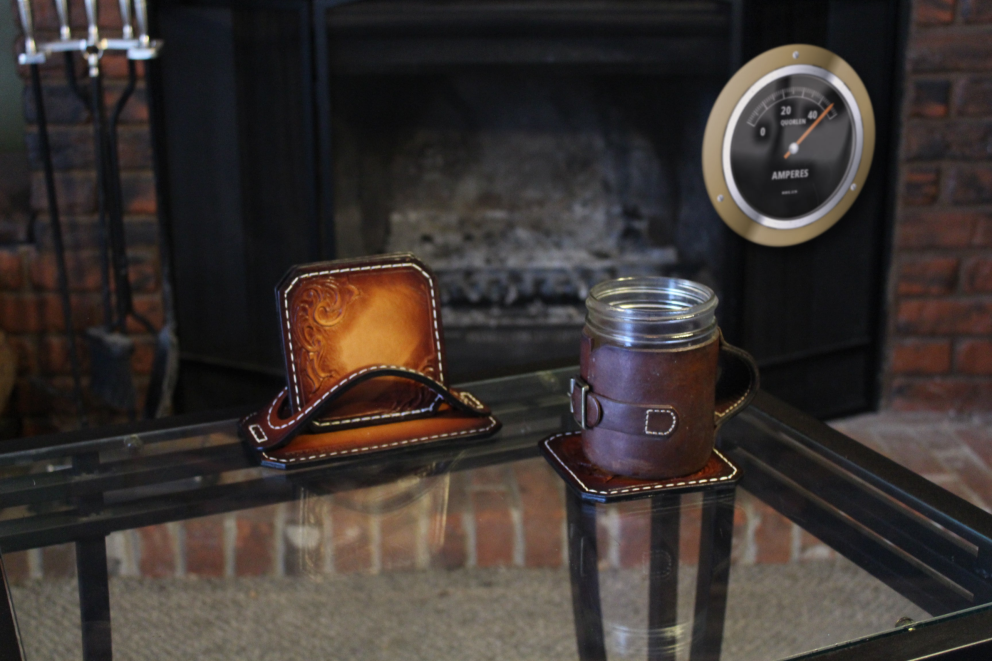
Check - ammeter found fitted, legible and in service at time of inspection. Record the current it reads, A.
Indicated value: 45 A
